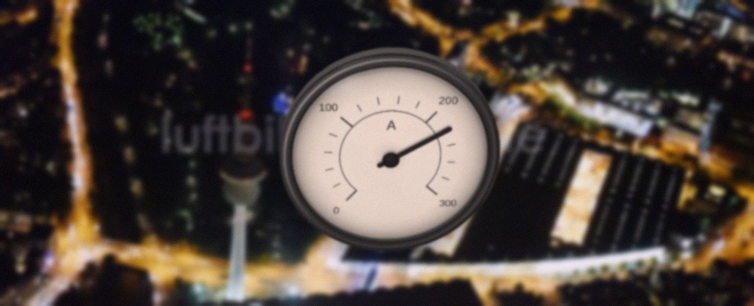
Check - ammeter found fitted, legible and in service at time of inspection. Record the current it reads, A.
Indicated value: 220 A
